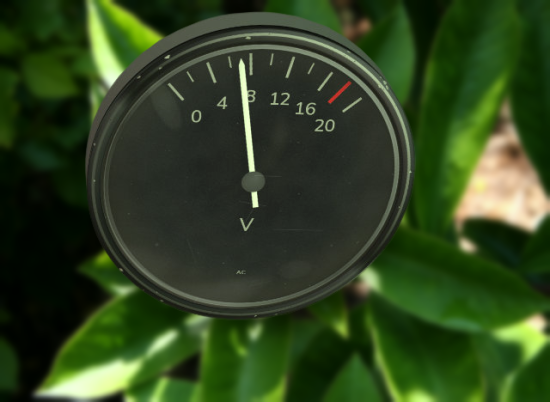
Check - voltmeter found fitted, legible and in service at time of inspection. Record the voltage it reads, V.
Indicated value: 7 V
